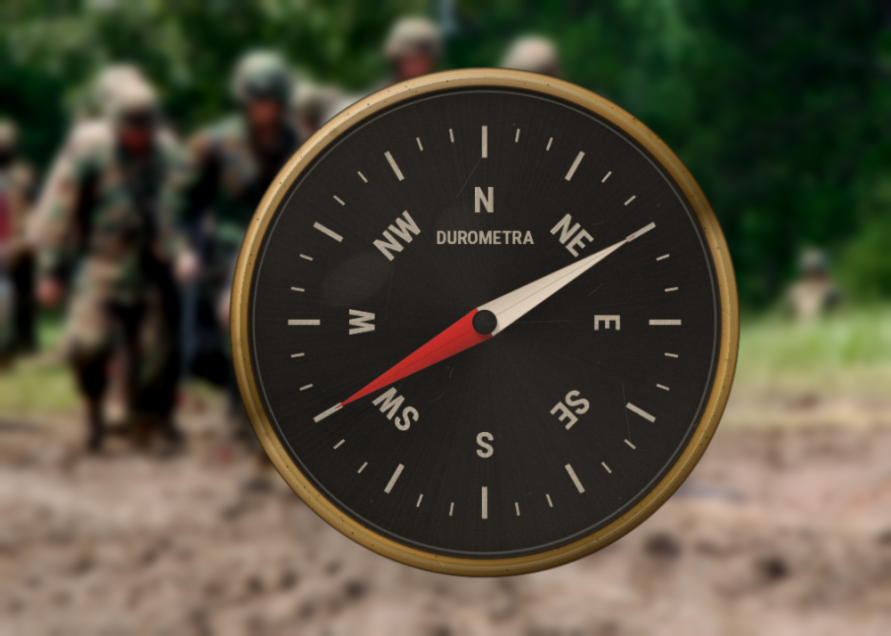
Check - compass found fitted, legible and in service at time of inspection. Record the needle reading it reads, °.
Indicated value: 240 °
